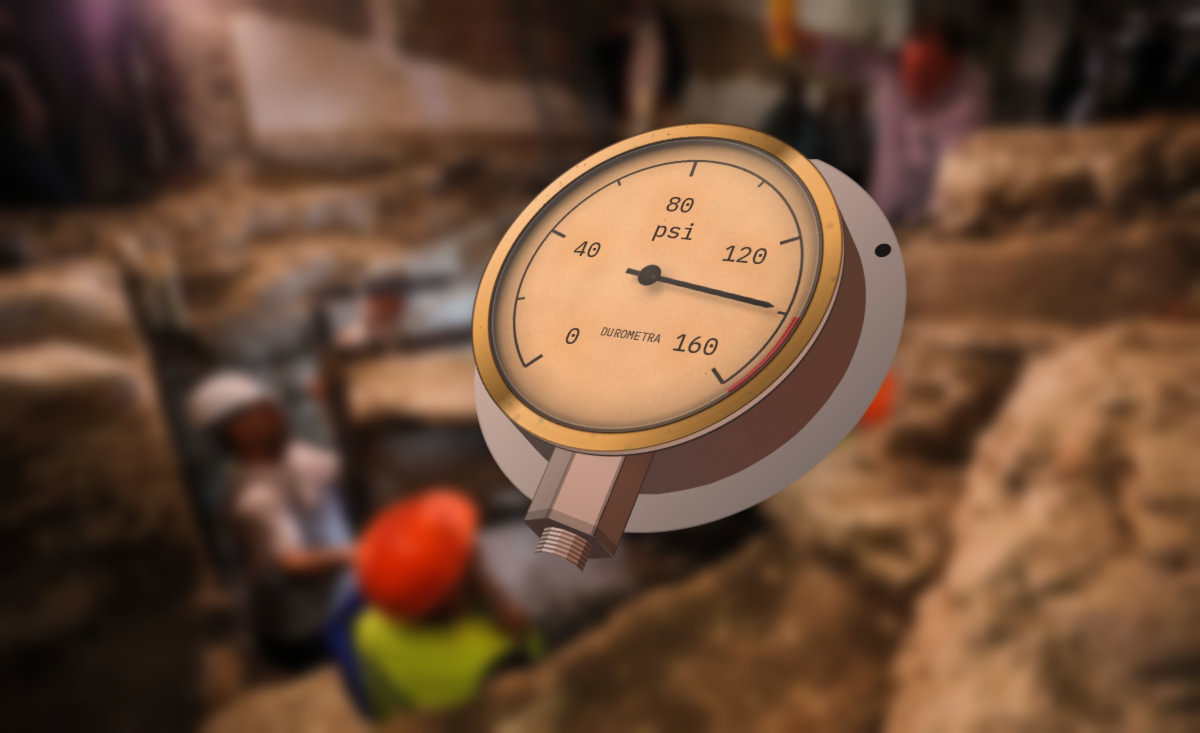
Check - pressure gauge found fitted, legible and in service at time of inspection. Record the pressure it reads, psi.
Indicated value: 140 psi
